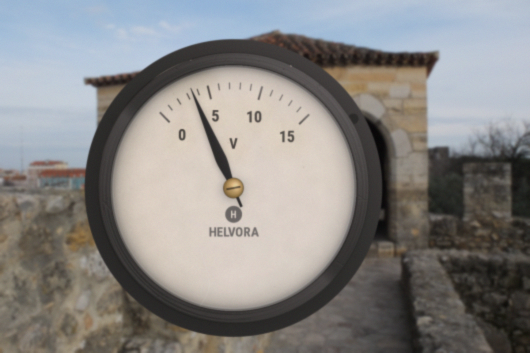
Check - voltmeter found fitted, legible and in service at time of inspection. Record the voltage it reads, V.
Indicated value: 3.5 V
